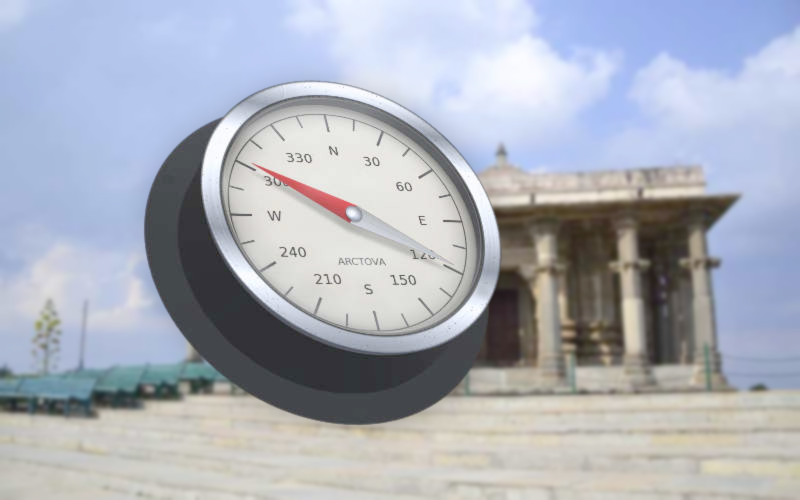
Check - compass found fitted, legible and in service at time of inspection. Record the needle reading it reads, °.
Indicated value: 300 °
